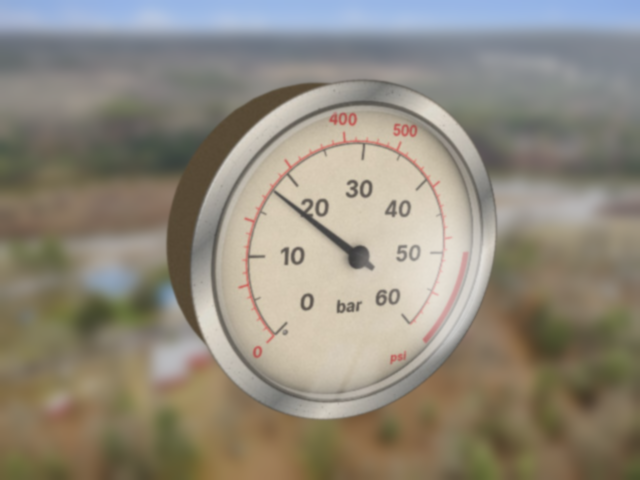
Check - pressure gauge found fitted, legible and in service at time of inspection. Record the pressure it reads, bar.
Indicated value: 17.5 bar
